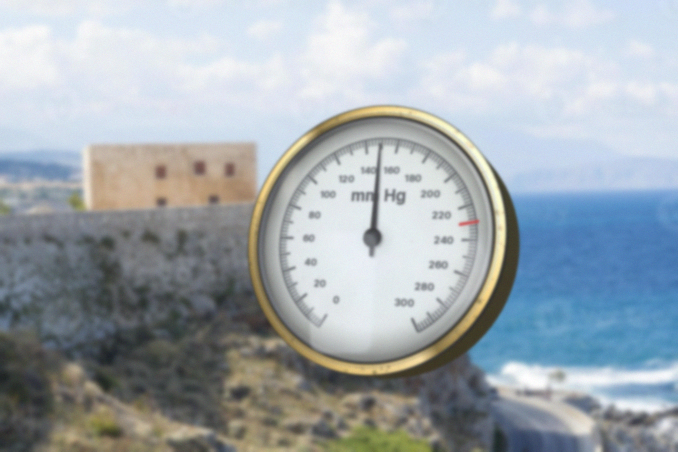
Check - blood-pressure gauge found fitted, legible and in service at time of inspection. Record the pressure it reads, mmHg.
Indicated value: 150 mmHg
